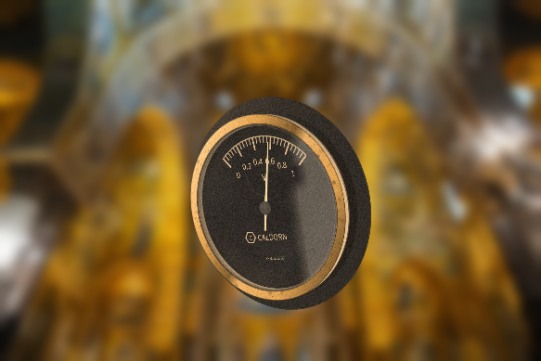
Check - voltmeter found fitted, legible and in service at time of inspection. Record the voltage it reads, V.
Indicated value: 0.6 V
